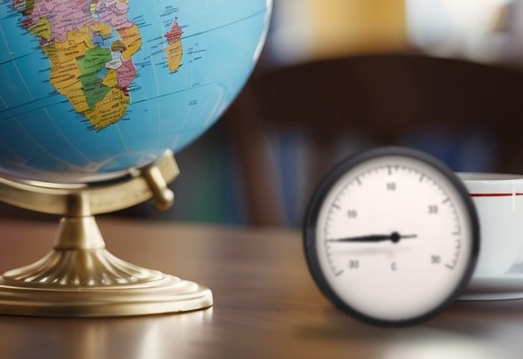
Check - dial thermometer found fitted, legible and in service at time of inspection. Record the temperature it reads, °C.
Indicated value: -20 °C
